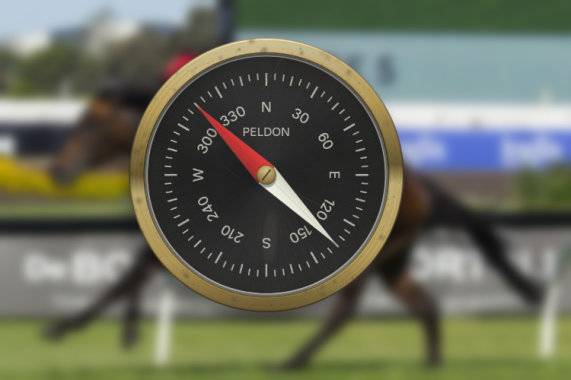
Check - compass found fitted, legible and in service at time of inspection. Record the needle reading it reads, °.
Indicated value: 315 °
